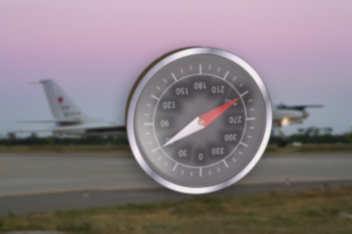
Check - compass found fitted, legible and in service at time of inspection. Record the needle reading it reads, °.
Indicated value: 240 °
